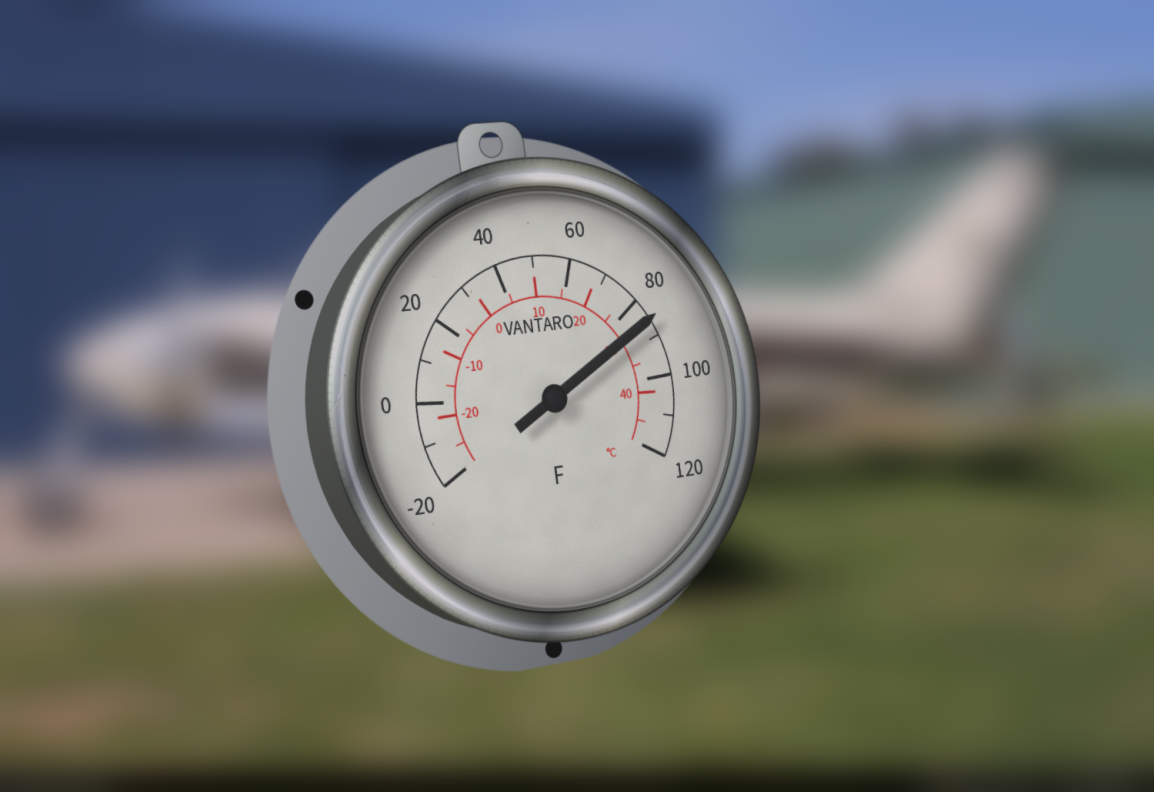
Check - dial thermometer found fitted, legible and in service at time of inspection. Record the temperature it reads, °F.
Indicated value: 85 °F
